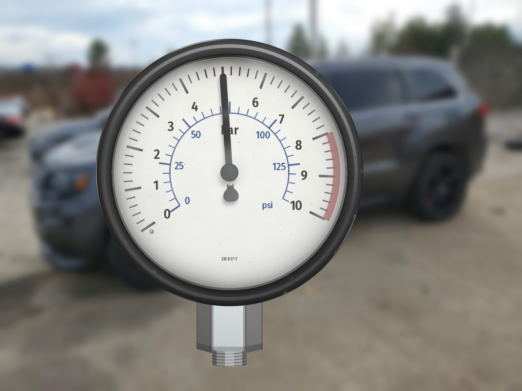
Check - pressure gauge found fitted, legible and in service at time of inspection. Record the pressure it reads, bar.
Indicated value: 5 bar
